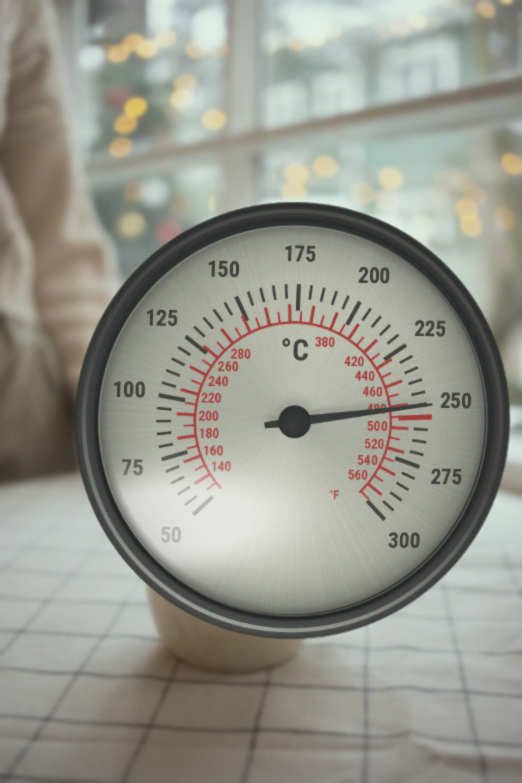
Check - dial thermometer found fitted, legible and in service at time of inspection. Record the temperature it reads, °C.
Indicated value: 250 °C
